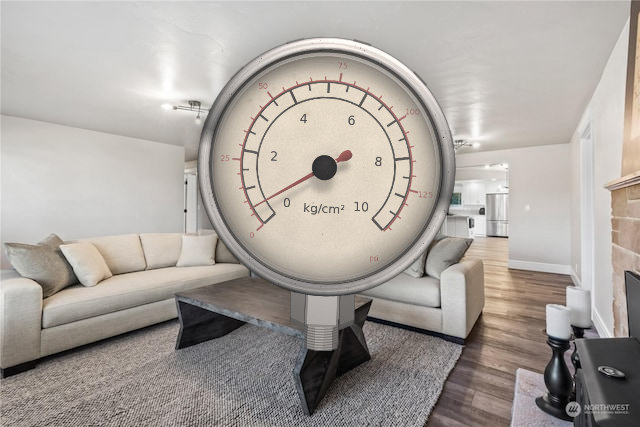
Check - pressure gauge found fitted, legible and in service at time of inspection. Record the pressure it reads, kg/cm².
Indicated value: 0.5 kg/cm²
